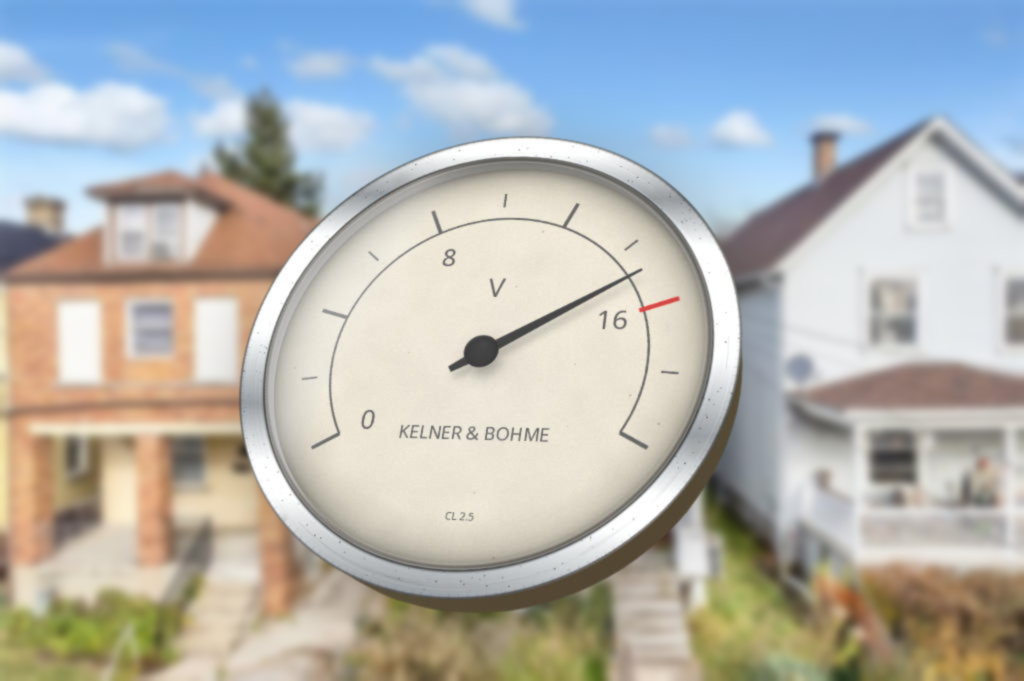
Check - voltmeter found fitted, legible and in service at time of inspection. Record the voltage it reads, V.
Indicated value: 15 V
